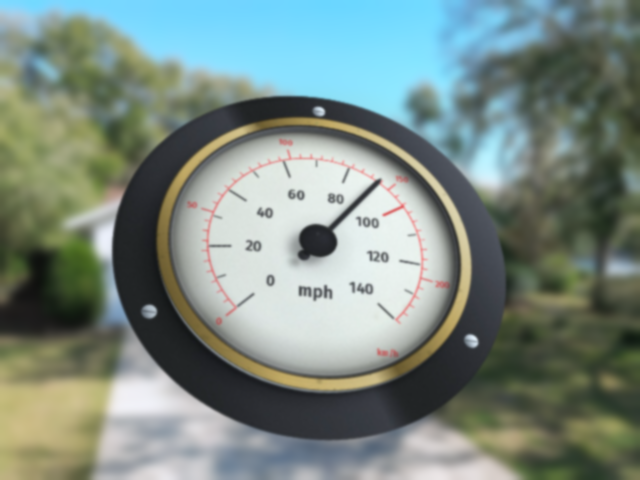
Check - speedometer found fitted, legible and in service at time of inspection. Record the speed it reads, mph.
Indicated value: 90 mph
